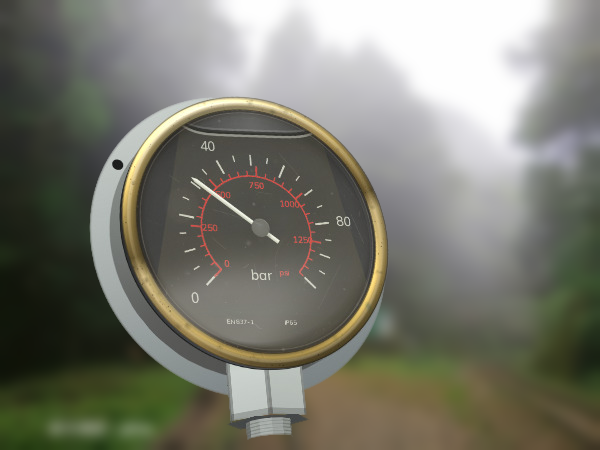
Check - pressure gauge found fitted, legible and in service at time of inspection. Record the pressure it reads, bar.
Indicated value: 30 bar
